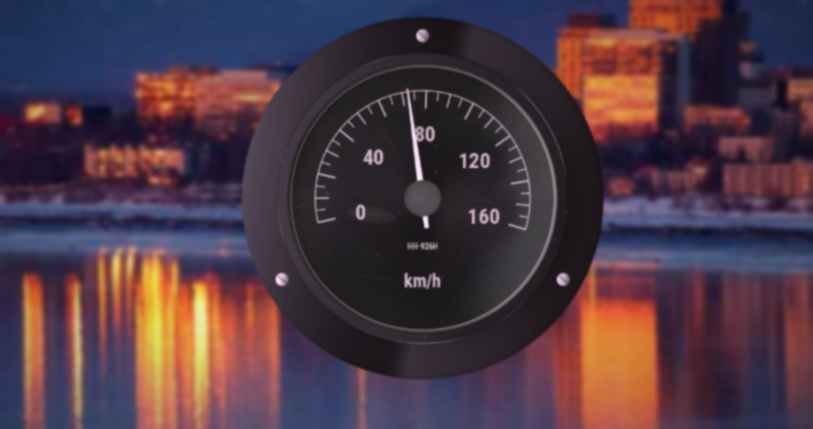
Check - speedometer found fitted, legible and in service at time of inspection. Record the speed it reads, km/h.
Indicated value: 72.5 km/h
